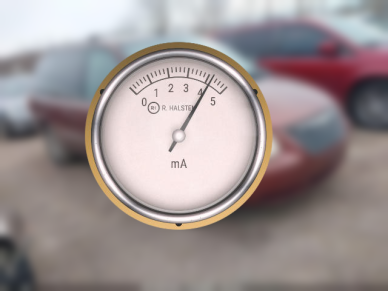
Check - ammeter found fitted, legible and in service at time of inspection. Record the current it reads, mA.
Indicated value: 4.2 mA
